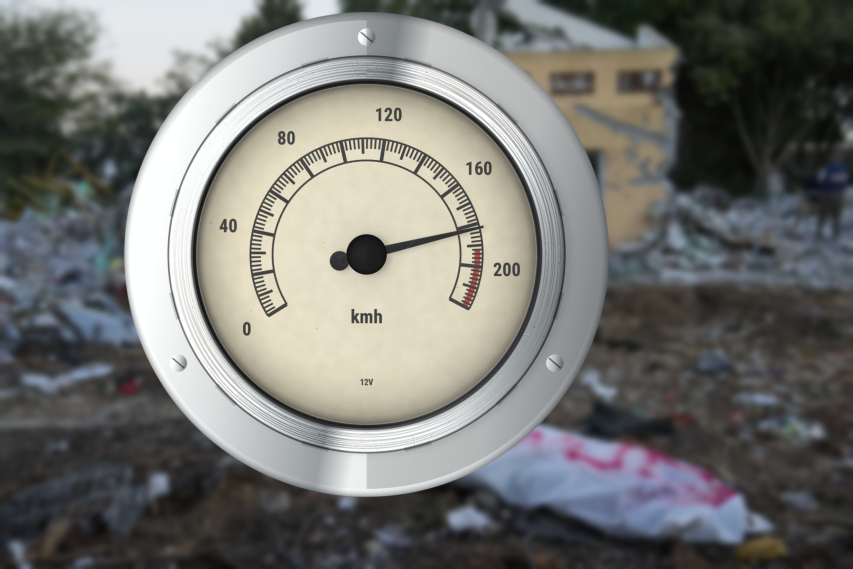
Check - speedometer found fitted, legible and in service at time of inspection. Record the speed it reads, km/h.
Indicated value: 182 km/h
